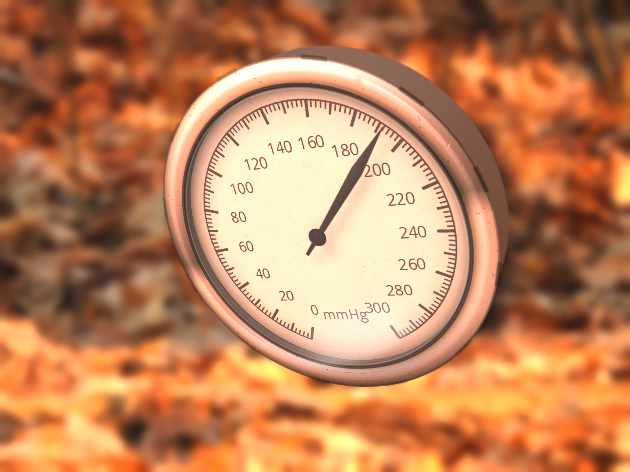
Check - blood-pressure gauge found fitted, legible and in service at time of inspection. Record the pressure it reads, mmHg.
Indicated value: 192 mmHg
